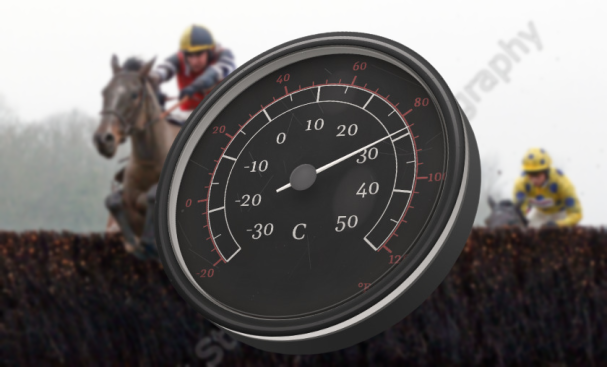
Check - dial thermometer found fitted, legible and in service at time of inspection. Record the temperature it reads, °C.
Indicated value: 30 °C
